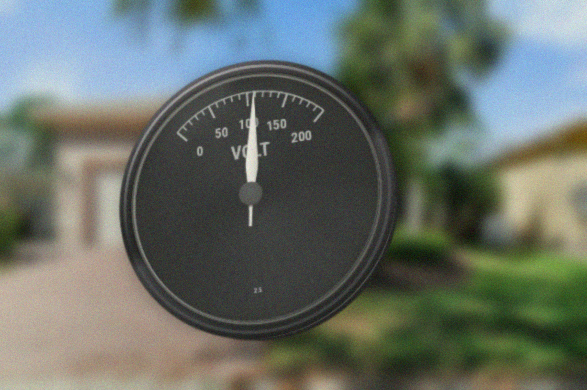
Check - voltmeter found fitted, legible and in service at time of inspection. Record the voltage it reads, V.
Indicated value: 110 V
